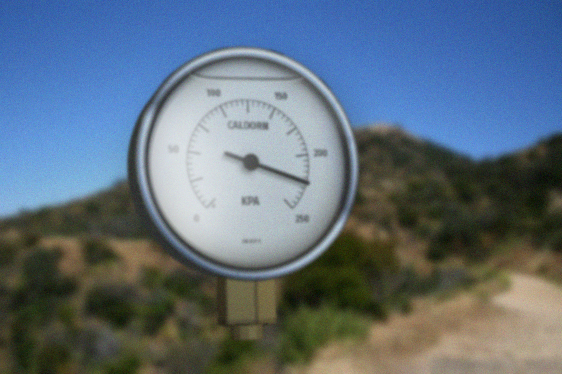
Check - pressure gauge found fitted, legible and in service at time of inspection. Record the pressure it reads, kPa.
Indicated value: 225 kPa
